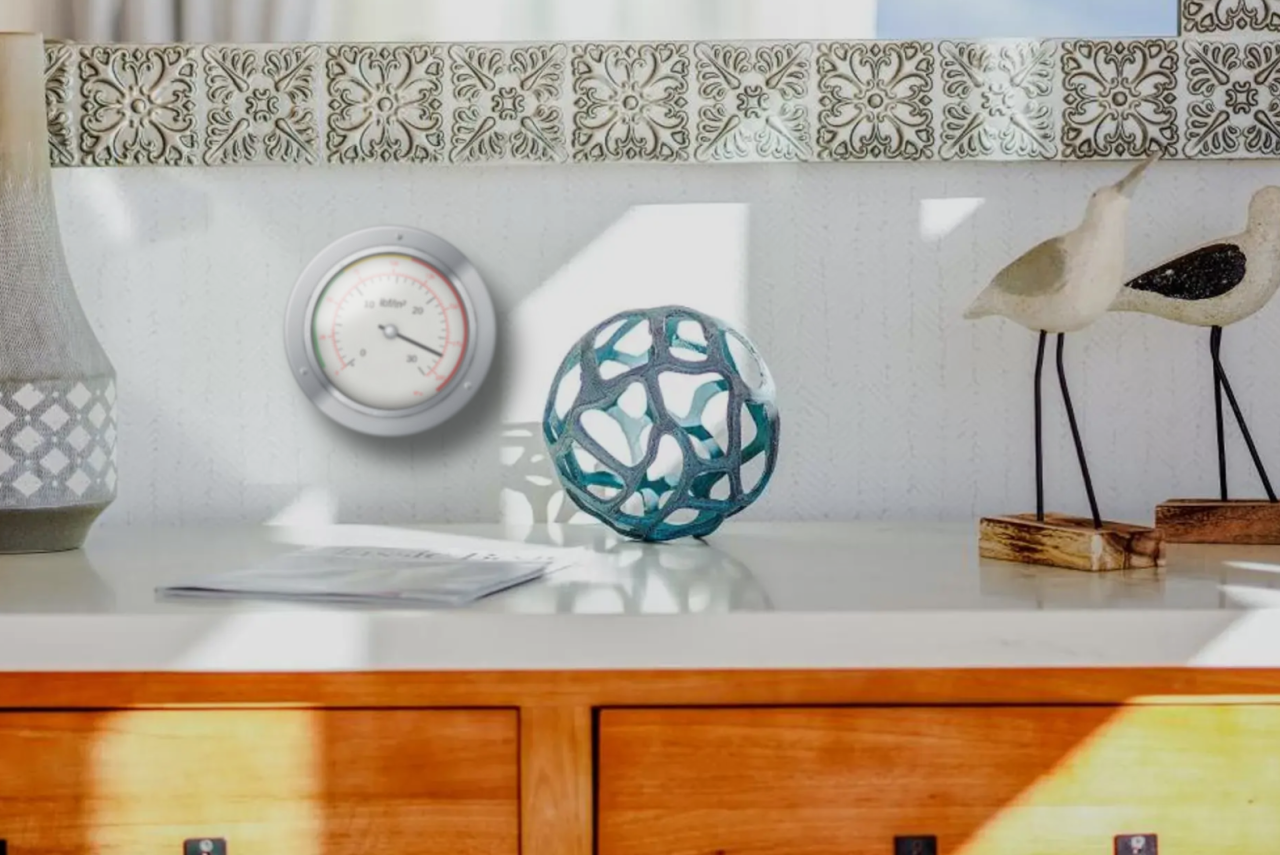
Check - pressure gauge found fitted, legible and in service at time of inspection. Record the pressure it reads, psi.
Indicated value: 27 psi
